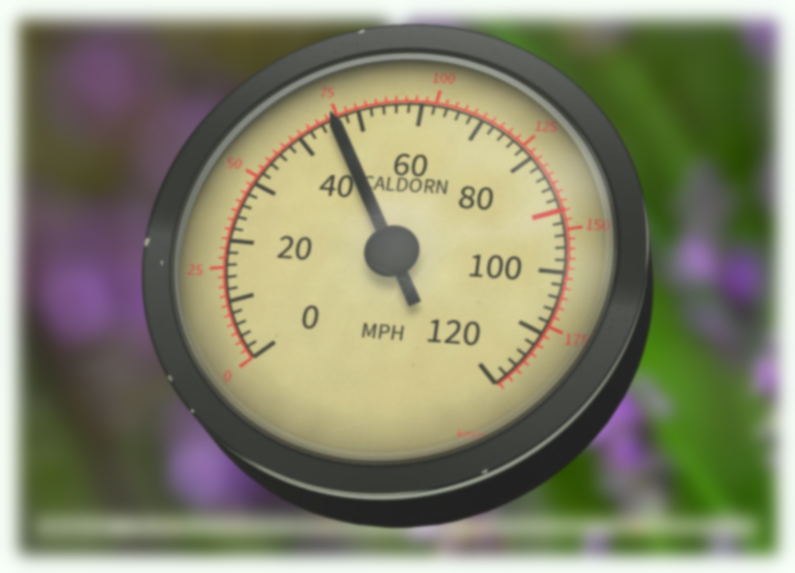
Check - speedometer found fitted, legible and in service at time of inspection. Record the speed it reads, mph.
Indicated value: 46 mph
